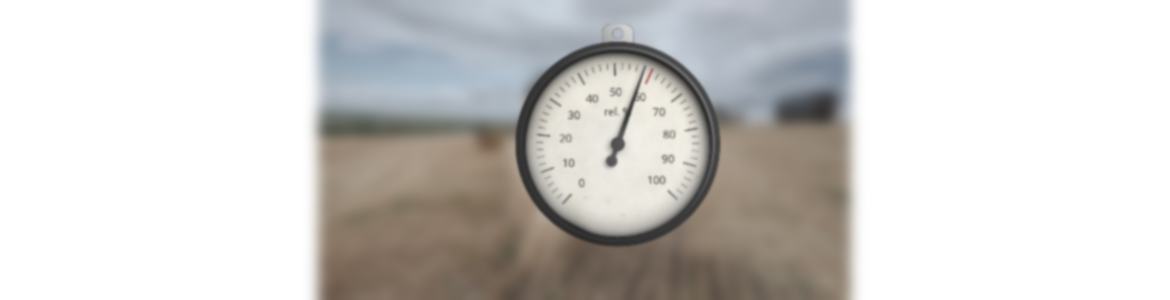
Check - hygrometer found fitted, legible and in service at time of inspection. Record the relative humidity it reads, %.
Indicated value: 58 %
